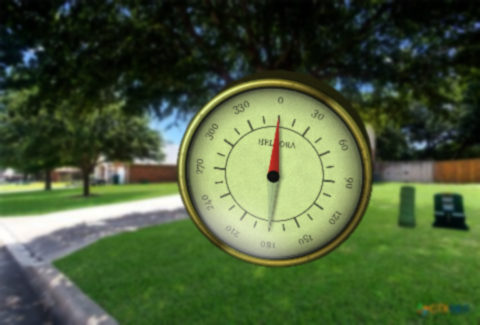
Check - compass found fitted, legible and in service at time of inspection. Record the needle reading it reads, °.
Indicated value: 0 °
